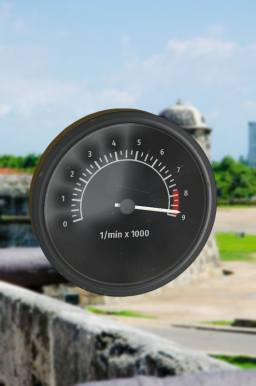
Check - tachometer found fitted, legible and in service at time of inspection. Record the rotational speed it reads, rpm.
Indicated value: 8750 rpm
